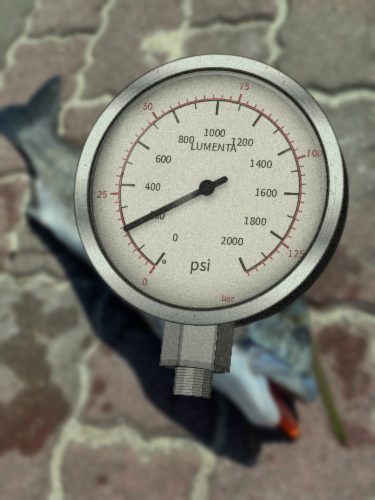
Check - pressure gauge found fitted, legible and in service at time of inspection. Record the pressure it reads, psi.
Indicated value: 200 psi
